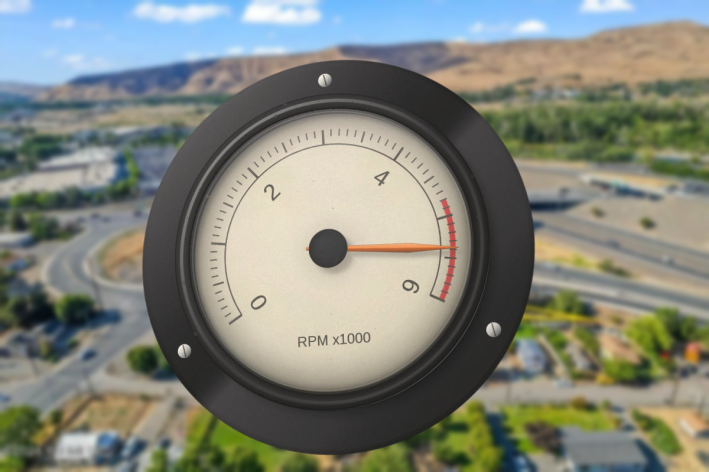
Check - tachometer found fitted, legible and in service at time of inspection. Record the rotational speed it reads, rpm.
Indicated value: 5400 rpm
